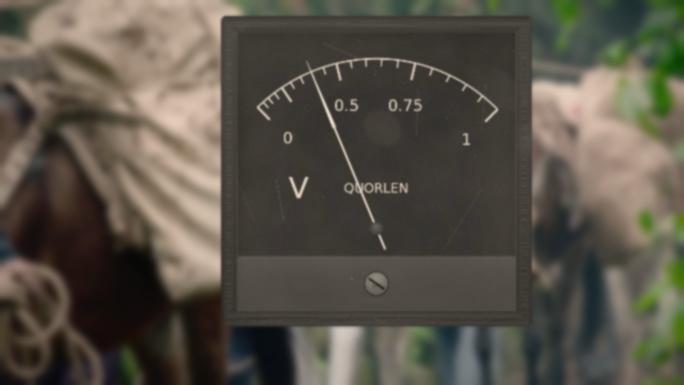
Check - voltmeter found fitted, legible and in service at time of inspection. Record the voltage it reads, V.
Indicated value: 0.4 V
